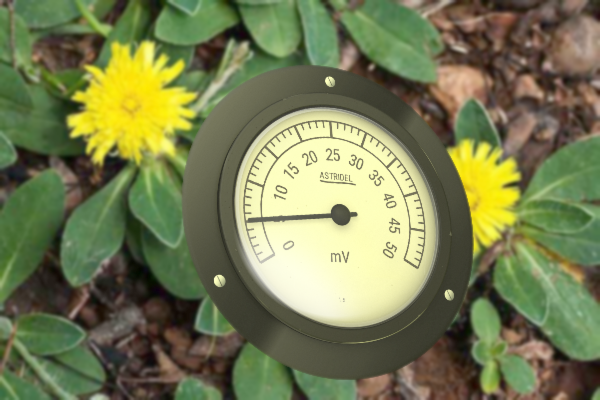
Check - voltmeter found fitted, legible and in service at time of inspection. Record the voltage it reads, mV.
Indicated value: 5 mV
